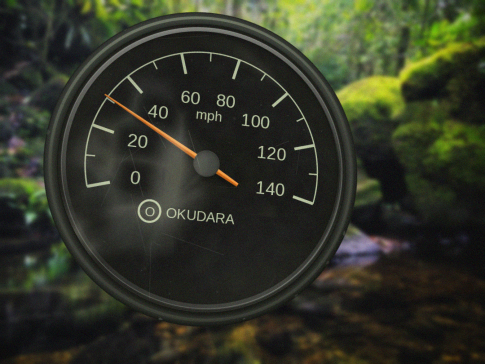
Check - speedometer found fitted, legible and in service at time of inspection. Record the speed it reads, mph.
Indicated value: 30 mph
